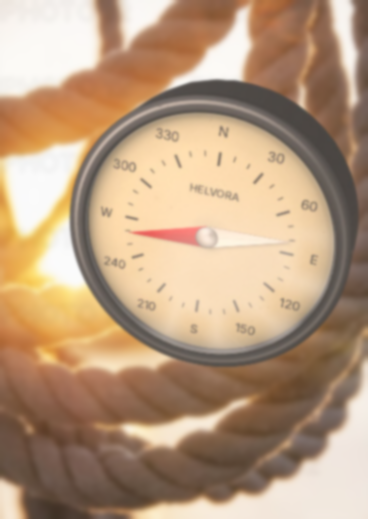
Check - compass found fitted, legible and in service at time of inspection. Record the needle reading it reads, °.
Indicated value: 260 °
